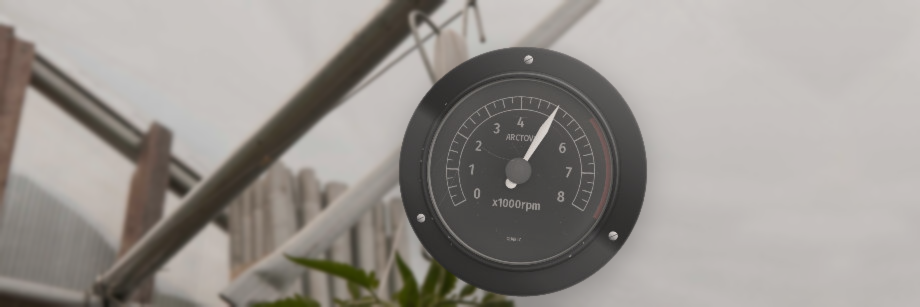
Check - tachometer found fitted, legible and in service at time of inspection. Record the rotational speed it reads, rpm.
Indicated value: 5000 rpm
